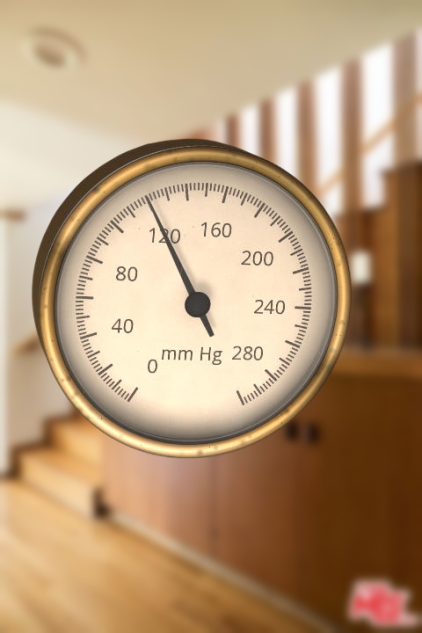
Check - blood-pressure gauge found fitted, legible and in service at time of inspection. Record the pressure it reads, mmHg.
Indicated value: 120 mmHg
